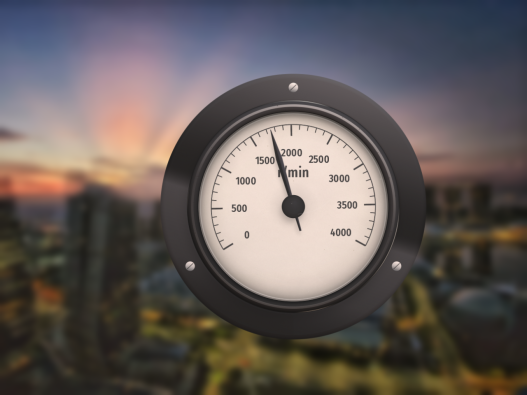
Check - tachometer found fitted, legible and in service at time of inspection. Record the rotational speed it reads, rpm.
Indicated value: 1750 rpm
